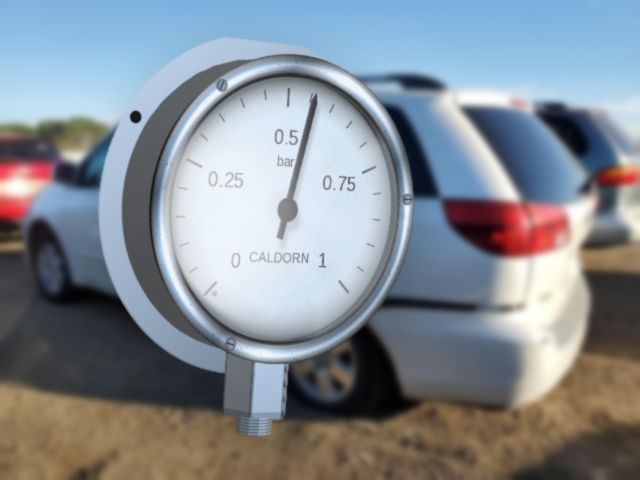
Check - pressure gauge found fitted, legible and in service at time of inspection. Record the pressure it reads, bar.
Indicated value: 0.55 bar
